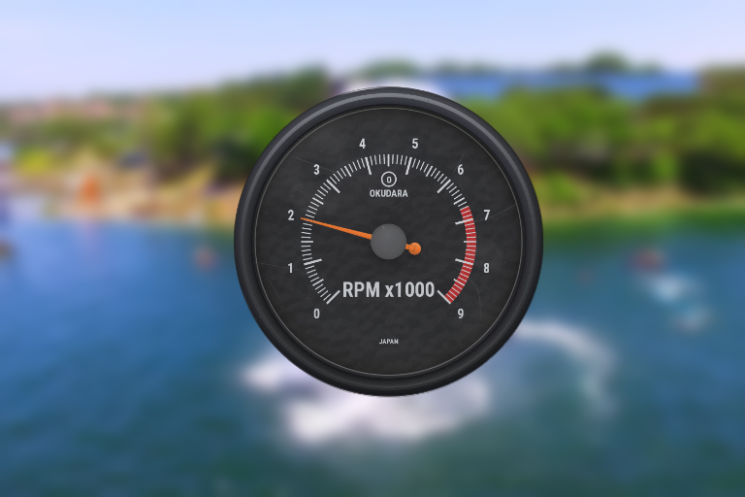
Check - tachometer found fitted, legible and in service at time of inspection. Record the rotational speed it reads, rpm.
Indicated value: 2000 rpm
